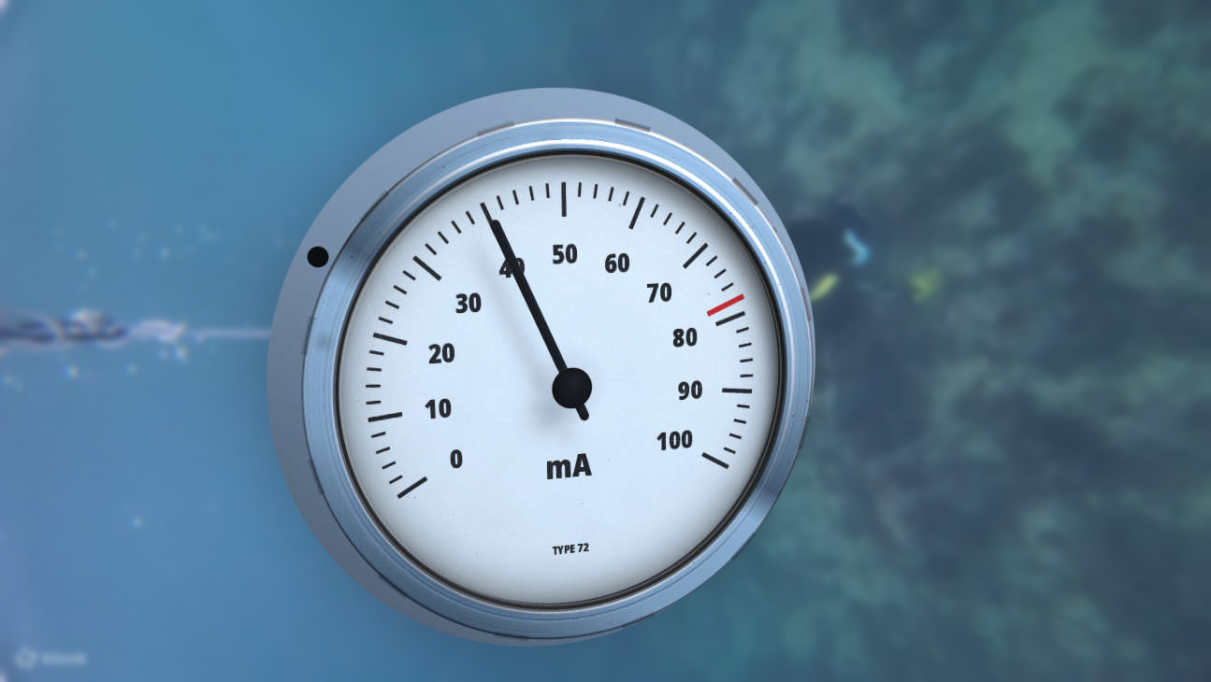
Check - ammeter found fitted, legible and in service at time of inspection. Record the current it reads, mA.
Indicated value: 40 mA
